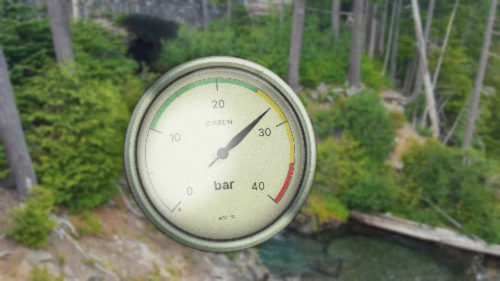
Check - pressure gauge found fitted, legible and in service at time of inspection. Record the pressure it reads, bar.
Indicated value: 27.5 bar
